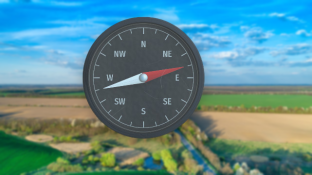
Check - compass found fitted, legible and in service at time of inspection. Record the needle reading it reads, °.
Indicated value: 75 °
